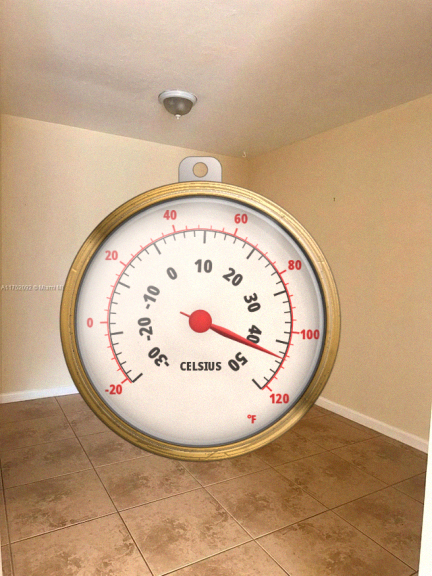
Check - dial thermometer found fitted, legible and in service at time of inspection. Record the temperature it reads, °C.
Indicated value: 43 °C
